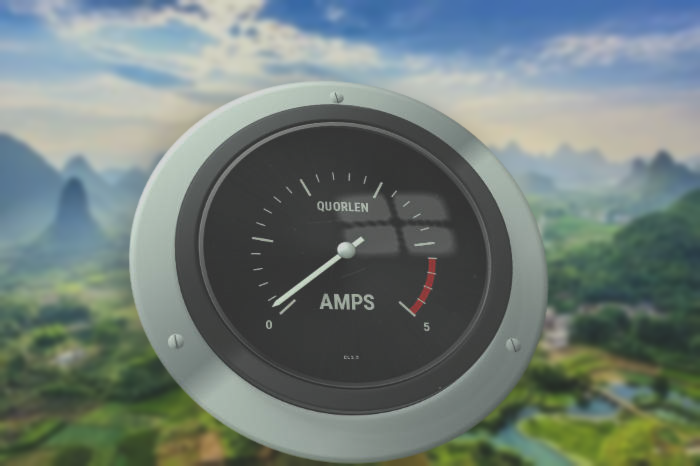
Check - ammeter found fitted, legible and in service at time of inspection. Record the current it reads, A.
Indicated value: 0.1 A
